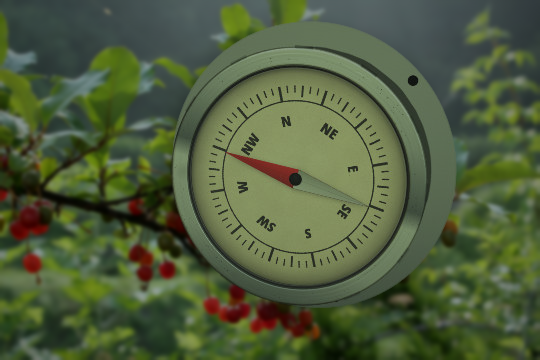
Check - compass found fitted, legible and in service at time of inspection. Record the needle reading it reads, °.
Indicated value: 300 °
